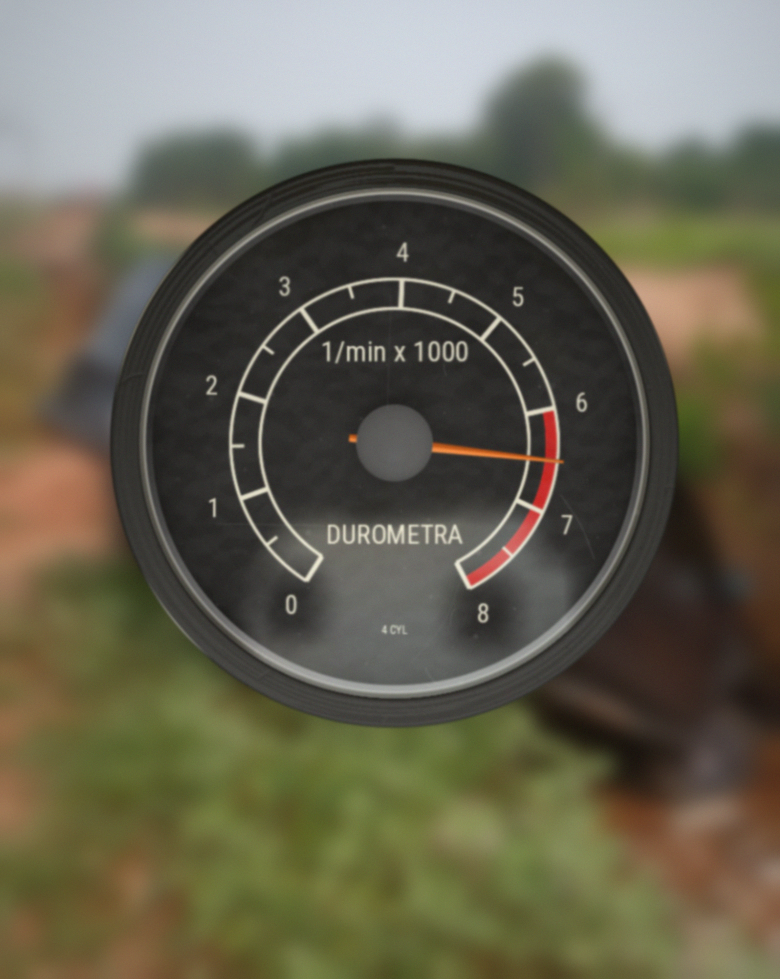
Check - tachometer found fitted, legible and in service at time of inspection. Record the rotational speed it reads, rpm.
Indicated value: 6500 rpm
